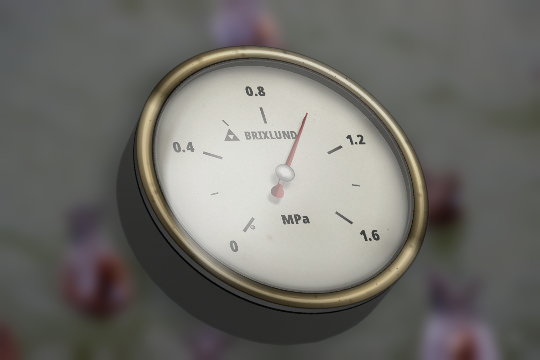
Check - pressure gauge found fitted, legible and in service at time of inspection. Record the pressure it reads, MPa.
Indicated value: 1 MPa
